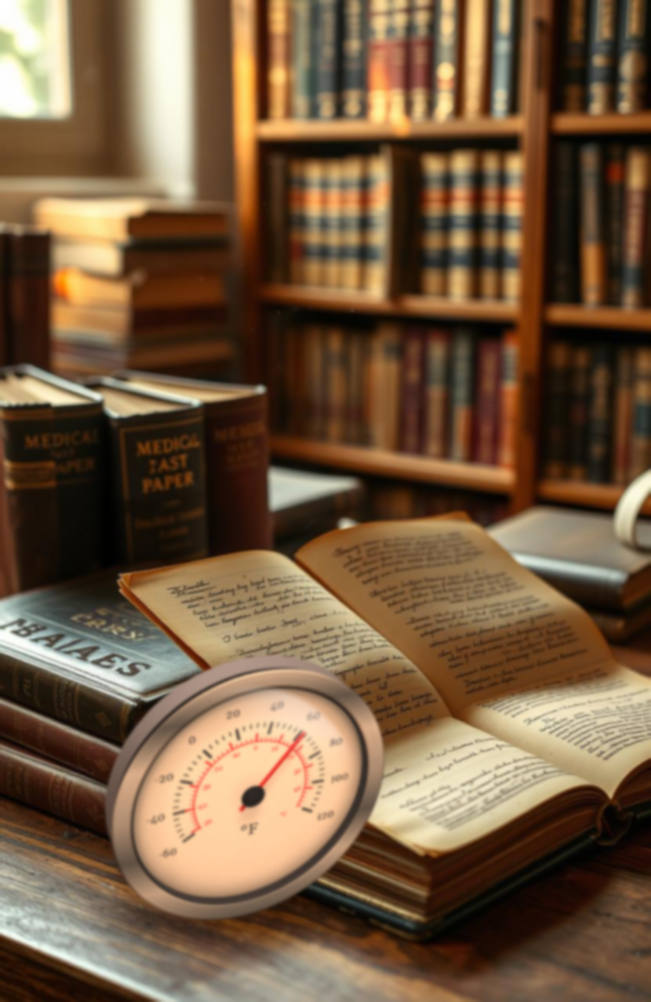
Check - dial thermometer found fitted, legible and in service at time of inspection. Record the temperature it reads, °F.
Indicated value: 60 °F
